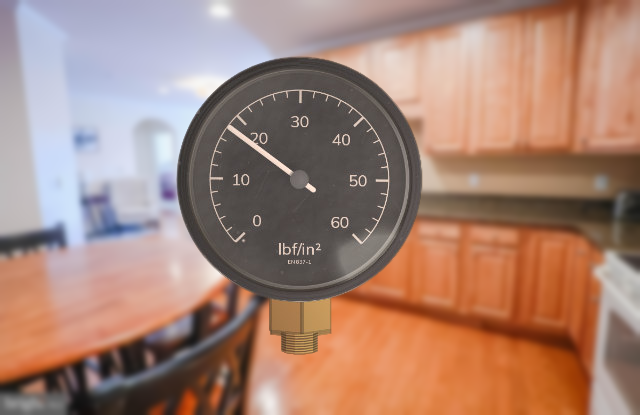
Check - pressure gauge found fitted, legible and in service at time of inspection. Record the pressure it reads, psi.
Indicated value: 18 psi
